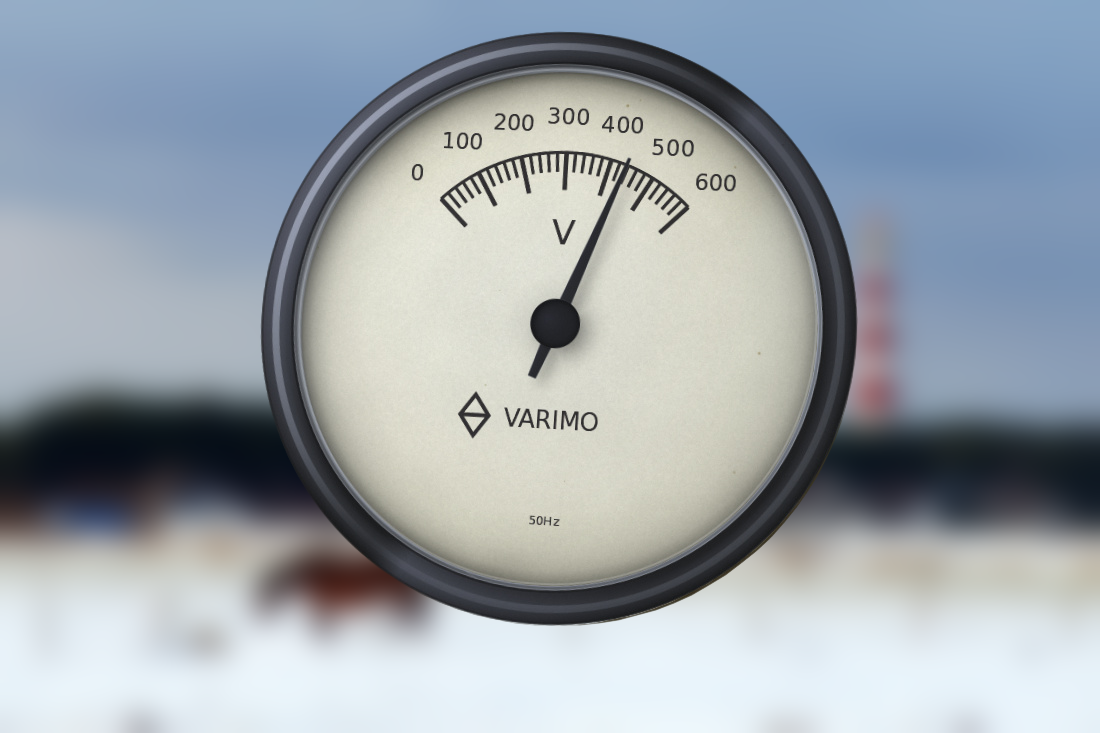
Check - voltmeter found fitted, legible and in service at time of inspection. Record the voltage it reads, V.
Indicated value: 440 V
